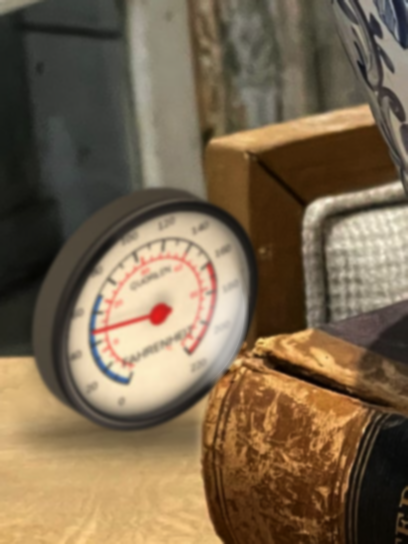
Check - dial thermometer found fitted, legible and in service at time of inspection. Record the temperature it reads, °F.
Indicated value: 50 °F
